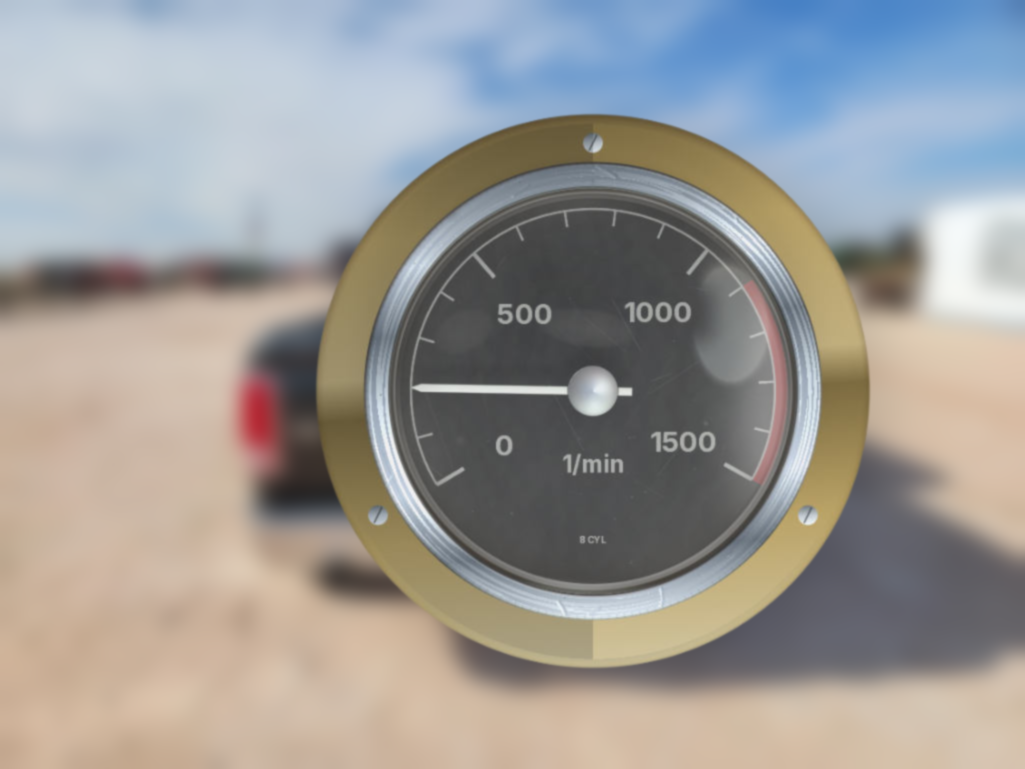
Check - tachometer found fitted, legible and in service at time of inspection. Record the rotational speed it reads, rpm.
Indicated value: 200 rpm
